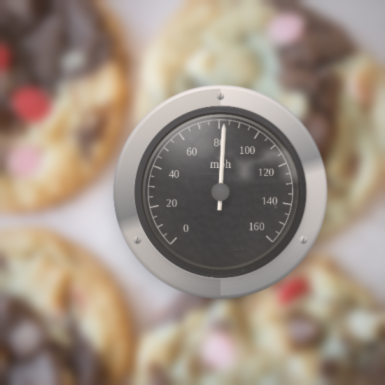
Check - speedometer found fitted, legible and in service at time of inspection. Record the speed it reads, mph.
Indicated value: 82.5 mph
